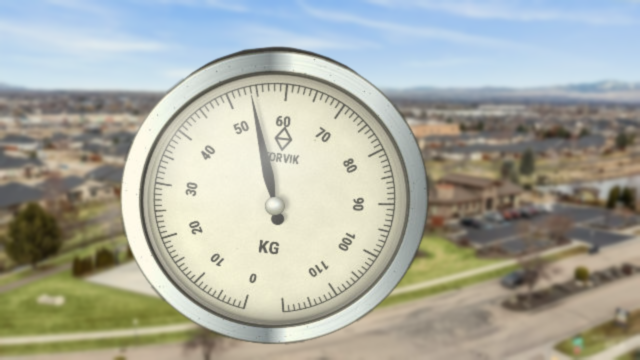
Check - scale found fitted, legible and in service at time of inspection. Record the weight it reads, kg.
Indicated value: 54 kg
